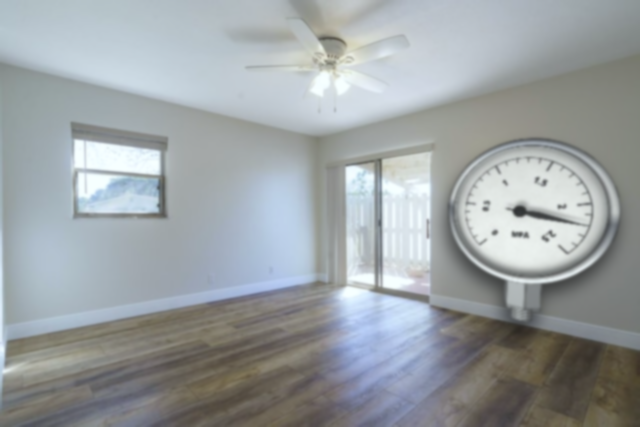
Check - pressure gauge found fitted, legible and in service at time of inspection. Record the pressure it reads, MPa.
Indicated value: 2.2 MPa
